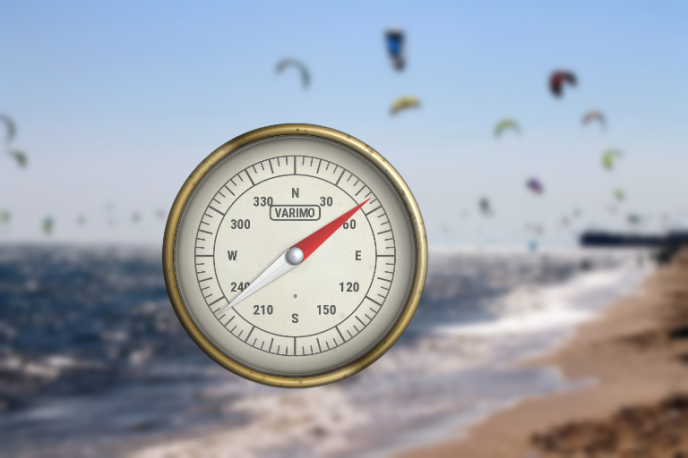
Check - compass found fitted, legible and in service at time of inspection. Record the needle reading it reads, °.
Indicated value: 52.5 °
